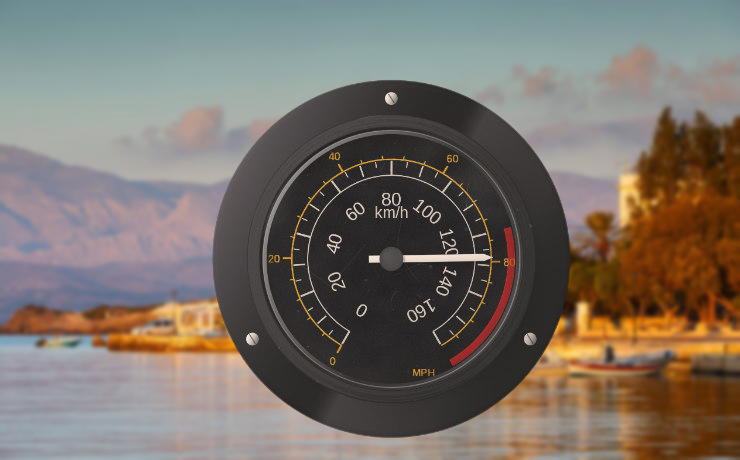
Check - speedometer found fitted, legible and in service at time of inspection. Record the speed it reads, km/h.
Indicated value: 127.5 km/h
